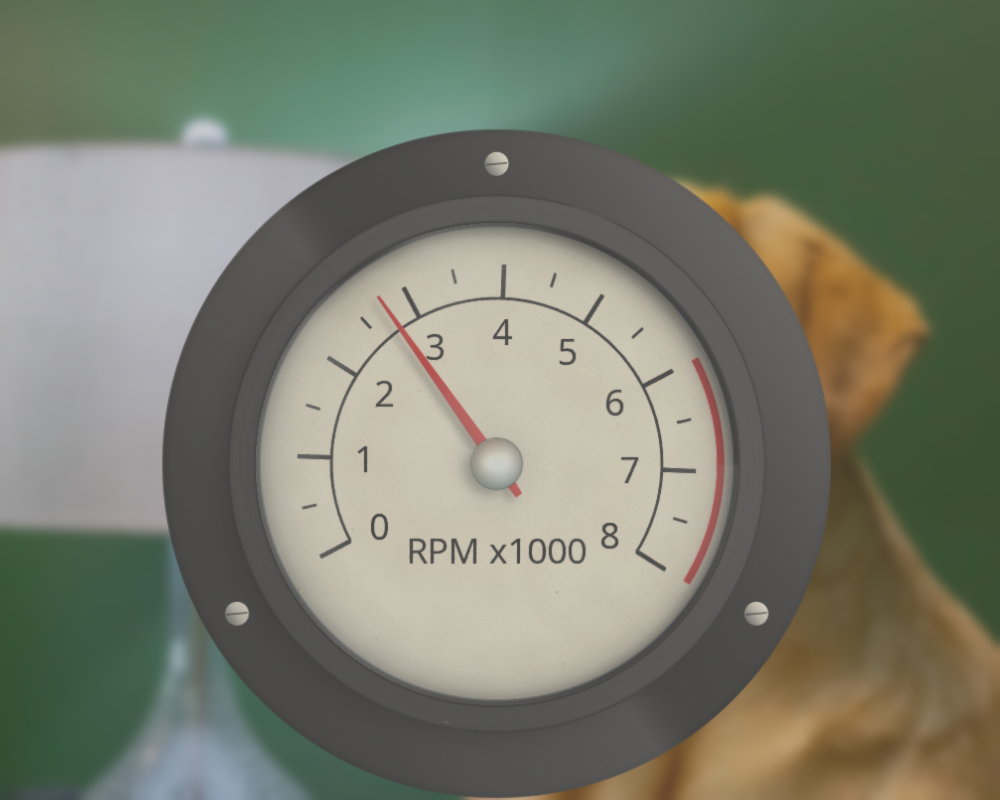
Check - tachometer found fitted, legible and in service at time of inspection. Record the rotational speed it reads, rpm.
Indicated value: 2750 rpm
